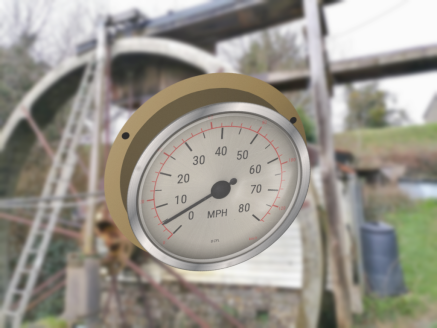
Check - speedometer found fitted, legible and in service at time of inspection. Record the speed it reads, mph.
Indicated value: 5 mph
